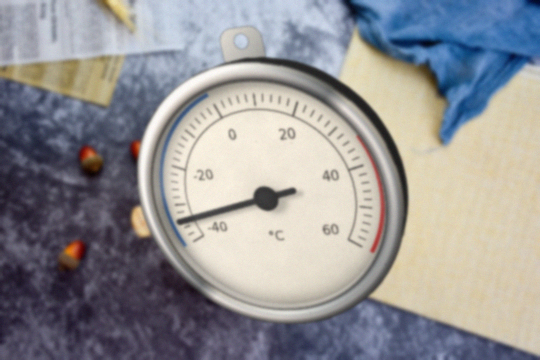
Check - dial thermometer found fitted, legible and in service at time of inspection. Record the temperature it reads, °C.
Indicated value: -34 °C
